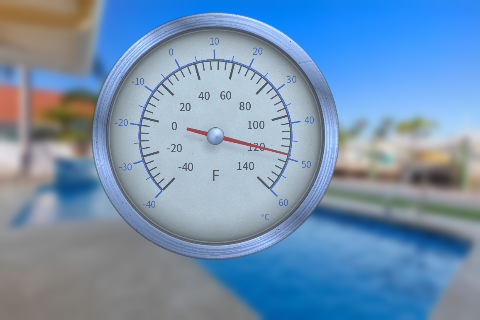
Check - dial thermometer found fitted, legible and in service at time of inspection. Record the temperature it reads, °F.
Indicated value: 120 °F
